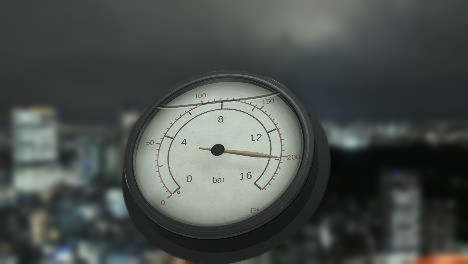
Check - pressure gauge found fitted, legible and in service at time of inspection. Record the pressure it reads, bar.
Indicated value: 14 bar
